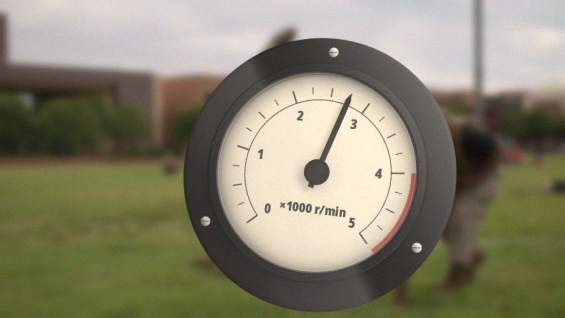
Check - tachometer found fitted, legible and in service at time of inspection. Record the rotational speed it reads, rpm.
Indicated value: 2750 rpm
